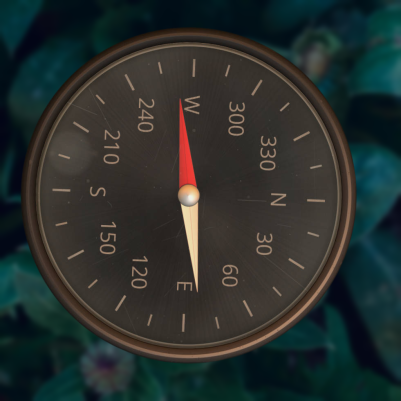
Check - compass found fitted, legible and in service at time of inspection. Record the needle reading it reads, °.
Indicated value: 262.5 °
